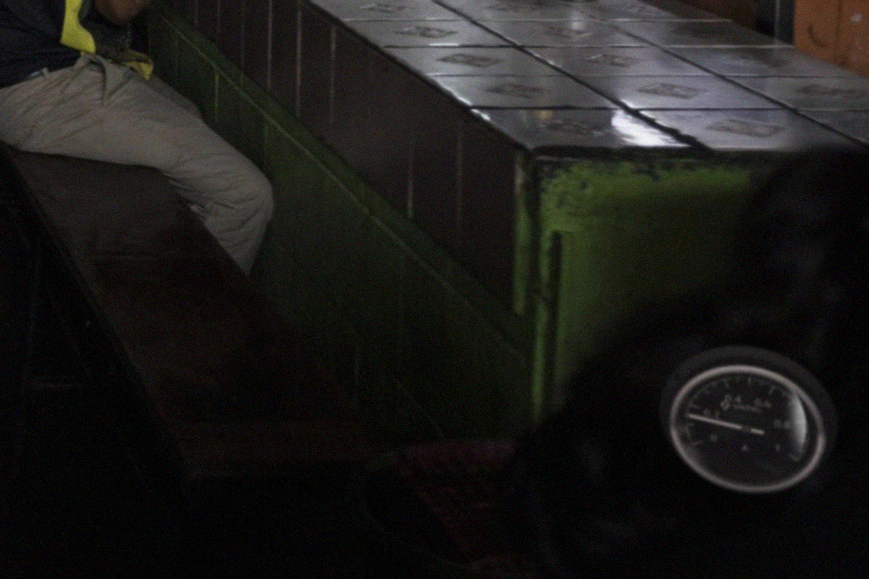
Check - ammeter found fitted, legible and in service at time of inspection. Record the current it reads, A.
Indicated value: 0.15 A
